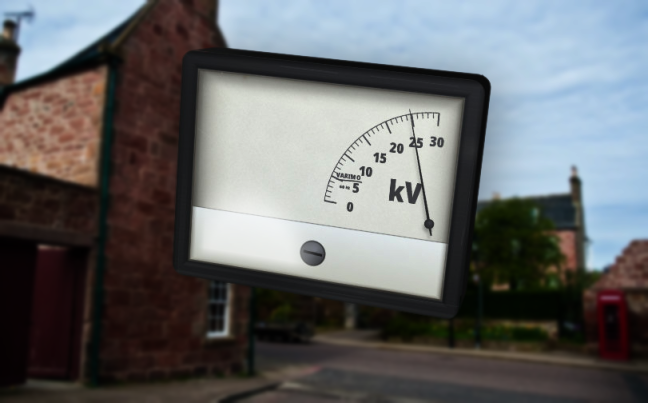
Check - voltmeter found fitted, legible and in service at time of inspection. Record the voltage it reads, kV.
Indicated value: 25 kV
